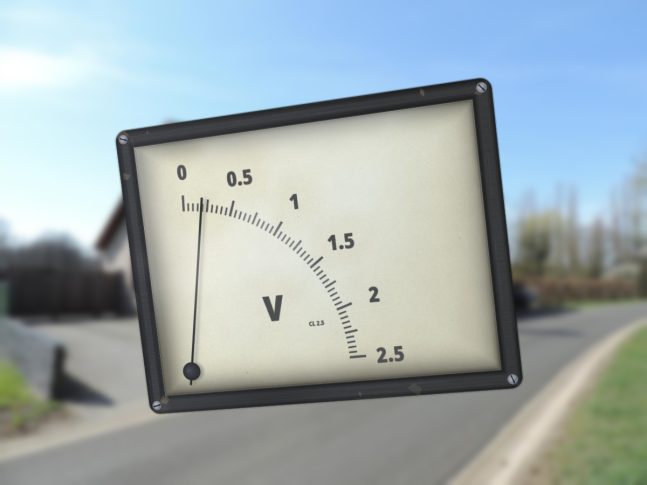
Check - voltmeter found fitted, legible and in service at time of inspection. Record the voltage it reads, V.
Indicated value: 0.2 V
